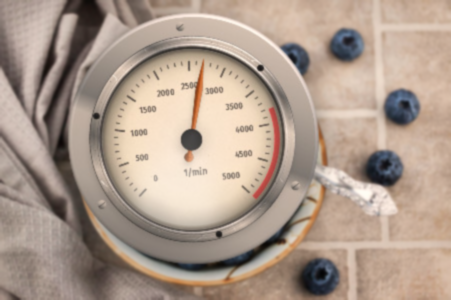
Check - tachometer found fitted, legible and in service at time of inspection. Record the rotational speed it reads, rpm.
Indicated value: 2700 rpm
